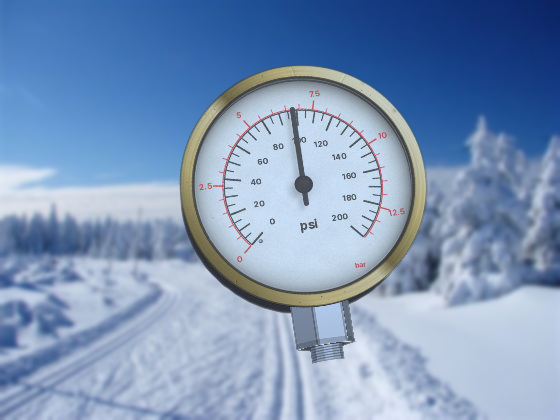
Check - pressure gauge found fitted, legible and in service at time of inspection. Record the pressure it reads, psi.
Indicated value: 97.5 psi
